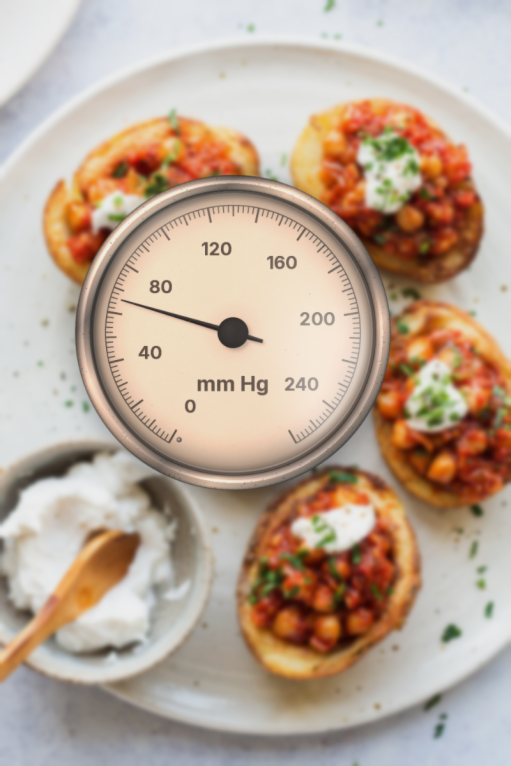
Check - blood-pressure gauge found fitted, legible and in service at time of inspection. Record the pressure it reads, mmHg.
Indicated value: 66 mmHg
